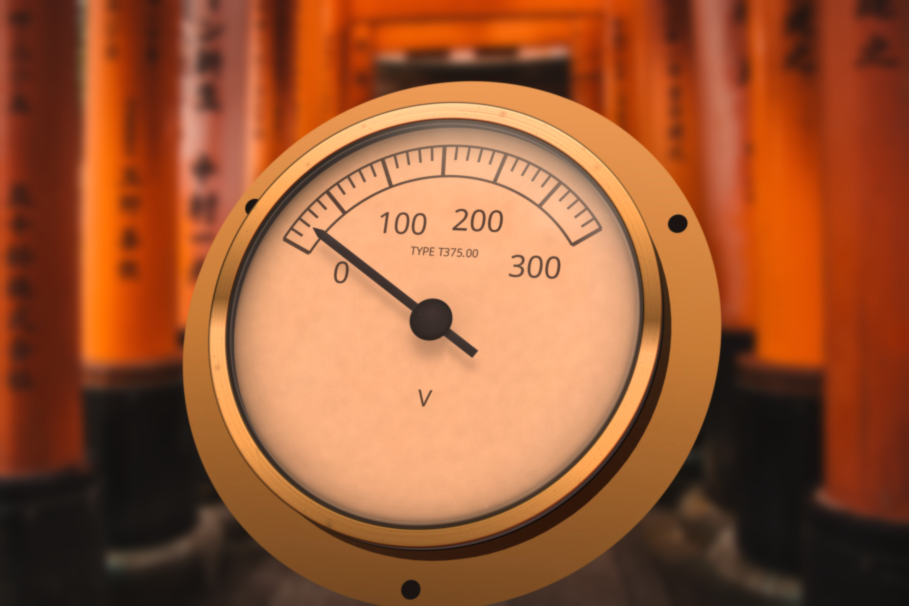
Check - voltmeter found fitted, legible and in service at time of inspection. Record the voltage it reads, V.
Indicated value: 20 V
